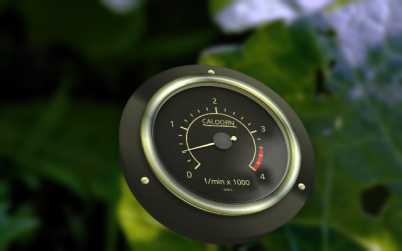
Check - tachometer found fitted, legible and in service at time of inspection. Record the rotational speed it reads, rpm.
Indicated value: 400 rpm
